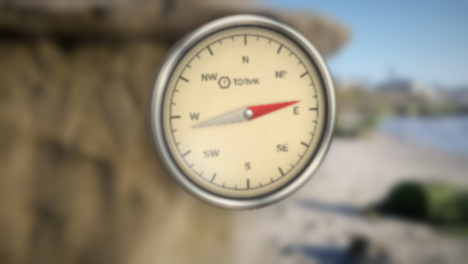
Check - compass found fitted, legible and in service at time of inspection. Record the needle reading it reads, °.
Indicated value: 80 °
